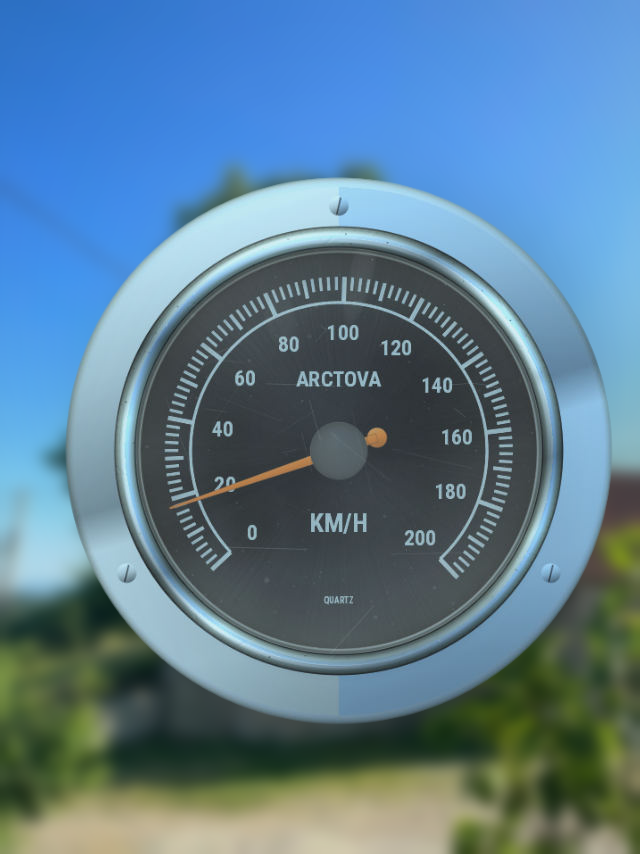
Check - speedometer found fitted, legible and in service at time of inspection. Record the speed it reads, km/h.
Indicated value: 18 km/h
